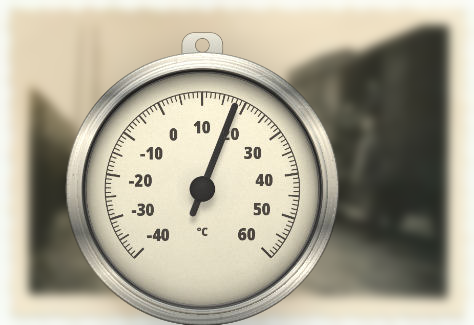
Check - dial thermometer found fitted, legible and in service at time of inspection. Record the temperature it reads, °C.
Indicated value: 18 °C
